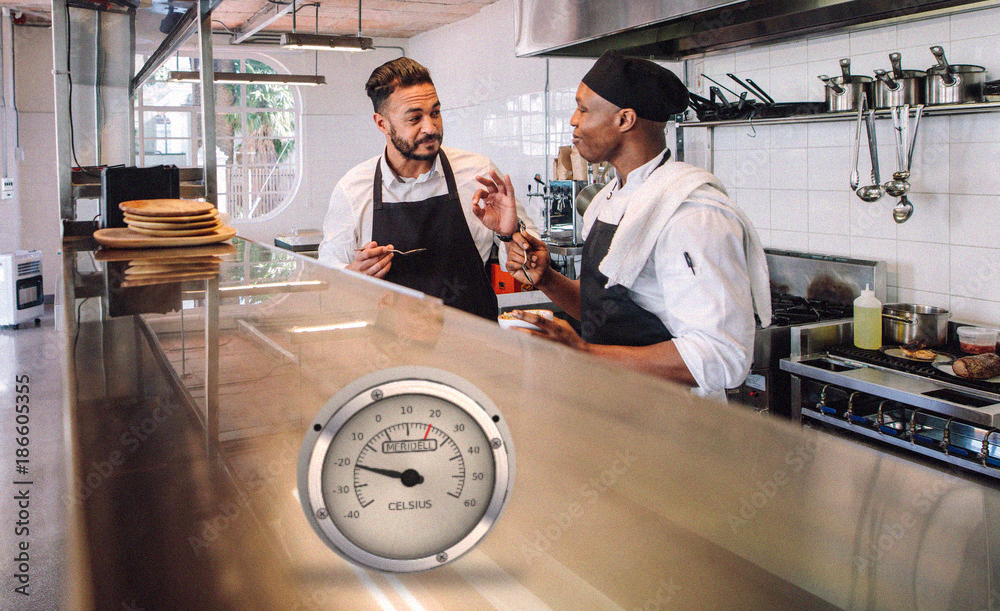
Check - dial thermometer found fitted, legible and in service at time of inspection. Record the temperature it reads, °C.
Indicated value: -20 °C
